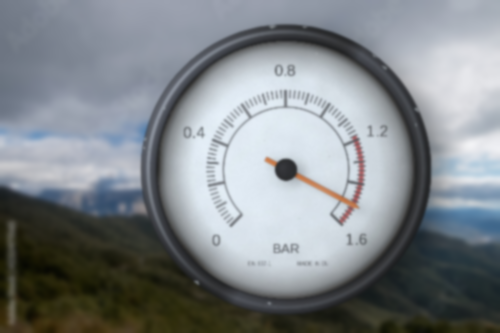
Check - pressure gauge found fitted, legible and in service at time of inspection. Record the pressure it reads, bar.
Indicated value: 1.5 bar
